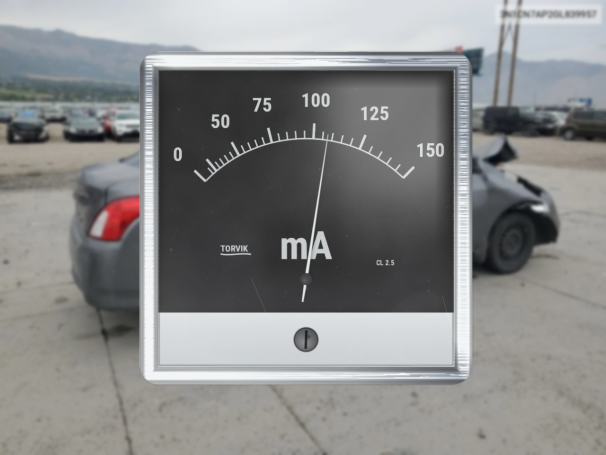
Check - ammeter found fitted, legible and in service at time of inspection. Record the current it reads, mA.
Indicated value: 107.5 mA
